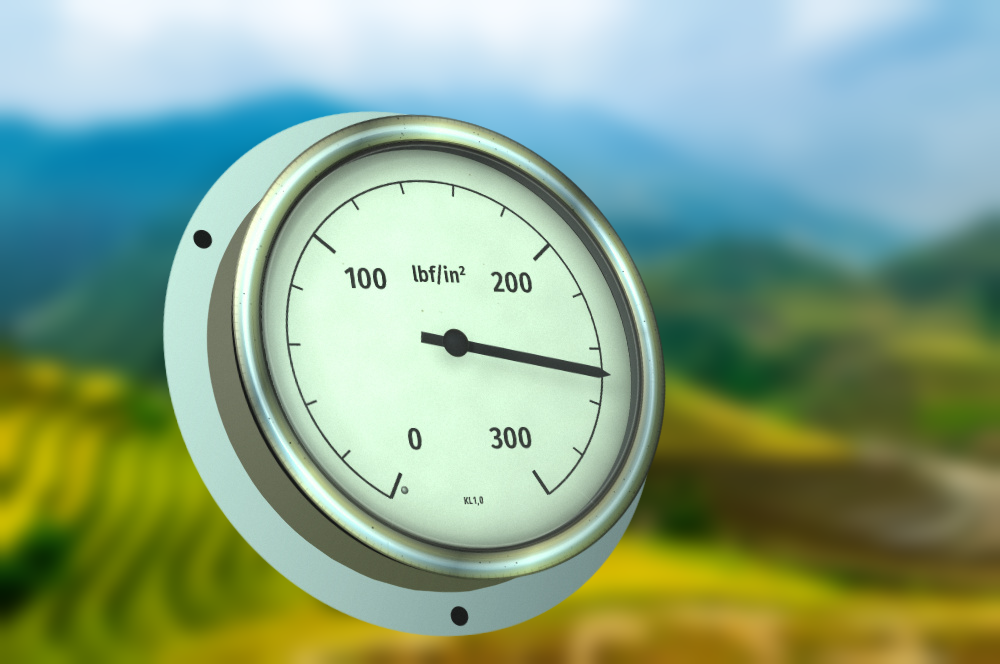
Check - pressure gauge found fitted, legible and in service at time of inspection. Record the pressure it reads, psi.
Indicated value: 250 psi
